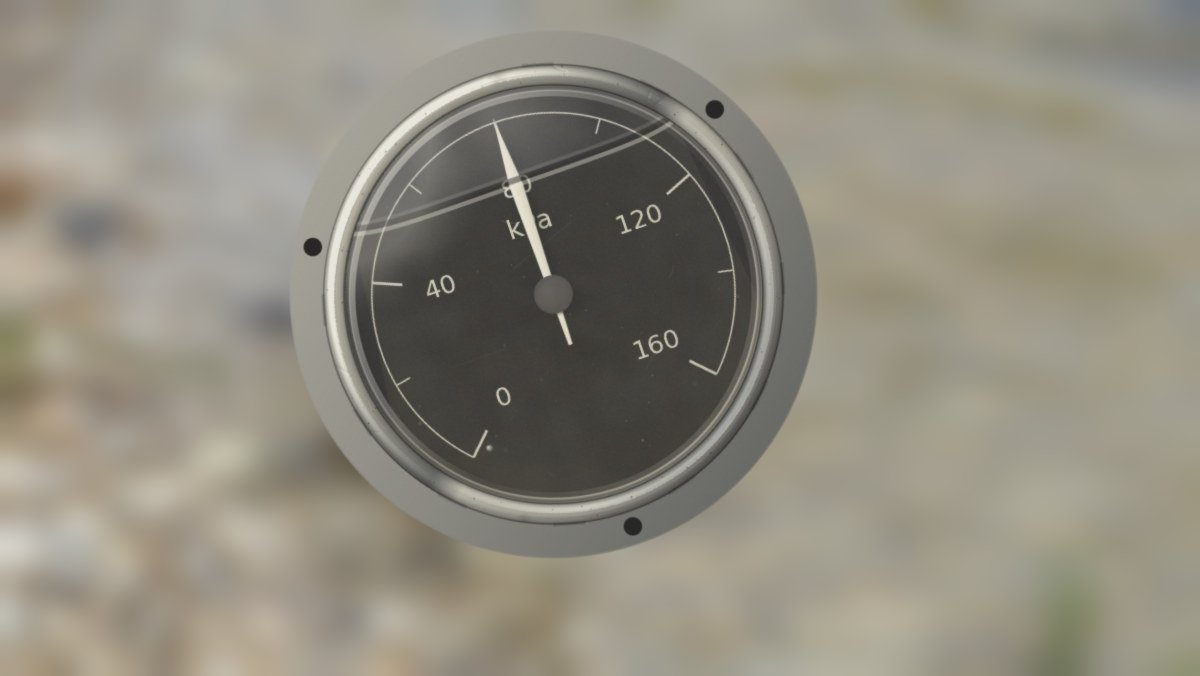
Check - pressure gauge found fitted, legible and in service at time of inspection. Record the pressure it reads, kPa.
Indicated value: 80 kPa
